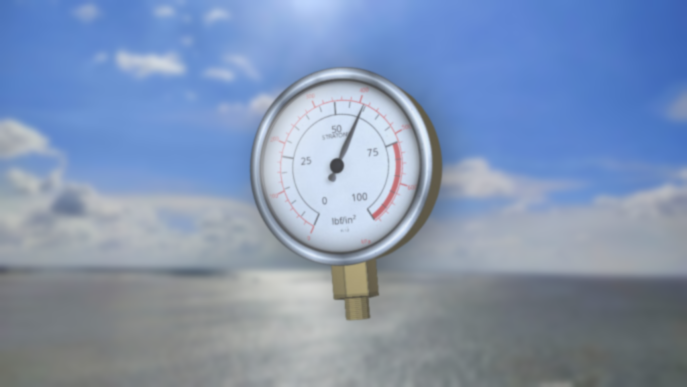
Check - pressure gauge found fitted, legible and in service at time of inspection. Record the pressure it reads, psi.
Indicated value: 60 psi
